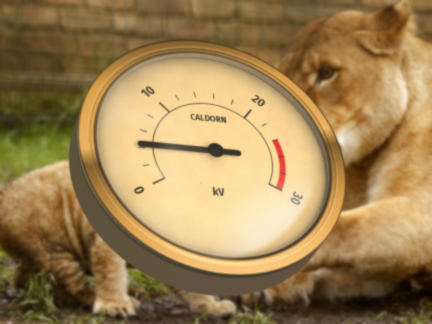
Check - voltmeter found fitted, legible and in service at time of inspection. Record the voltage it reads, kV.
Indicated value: 4 kV
